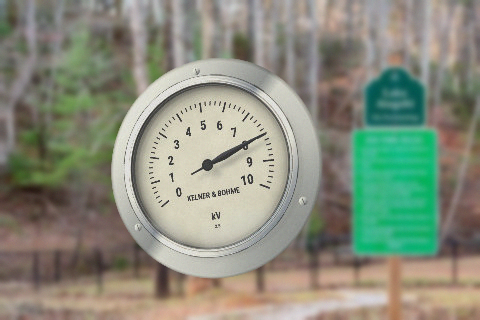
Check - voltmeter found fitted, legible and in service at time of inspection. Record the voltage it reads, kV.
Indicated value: 8 kV
